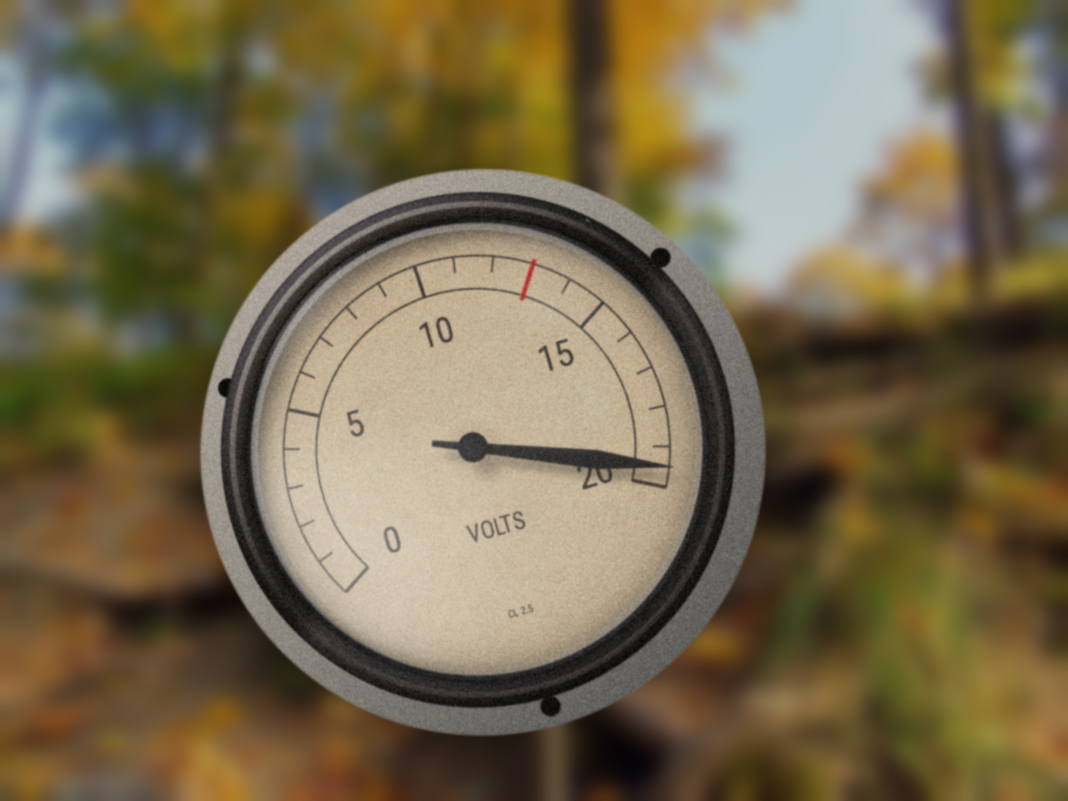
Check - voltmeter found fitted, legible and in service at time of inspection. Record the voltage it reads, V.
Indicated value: 19.5 V
